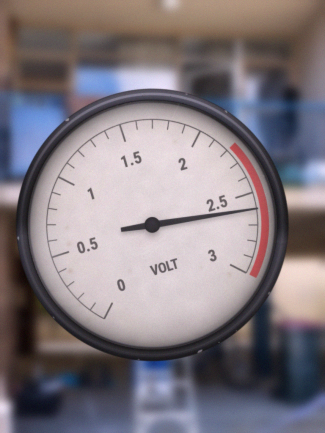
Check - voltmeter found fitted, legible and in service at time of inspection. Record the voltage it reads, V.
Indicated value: 2.6 V
